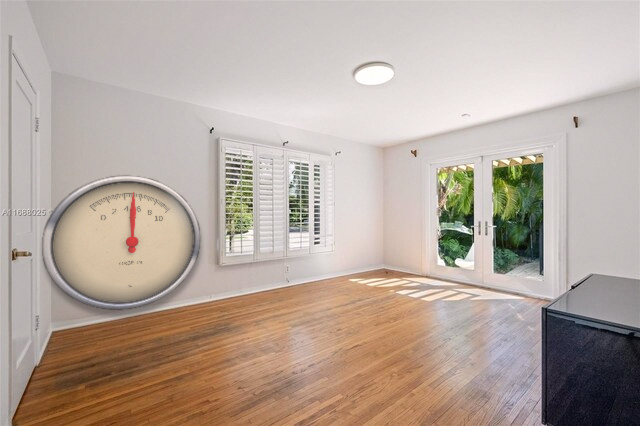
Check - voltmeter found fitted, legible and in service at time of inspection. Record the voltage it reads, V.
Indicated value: 5 V
